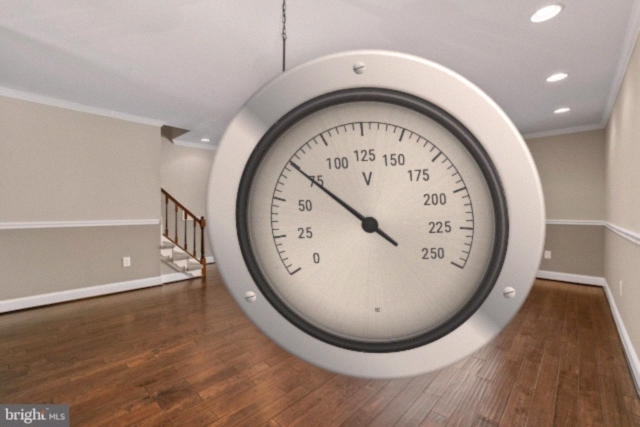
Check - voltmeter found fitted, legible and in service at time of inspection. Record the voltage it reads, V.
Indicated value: 75 V
